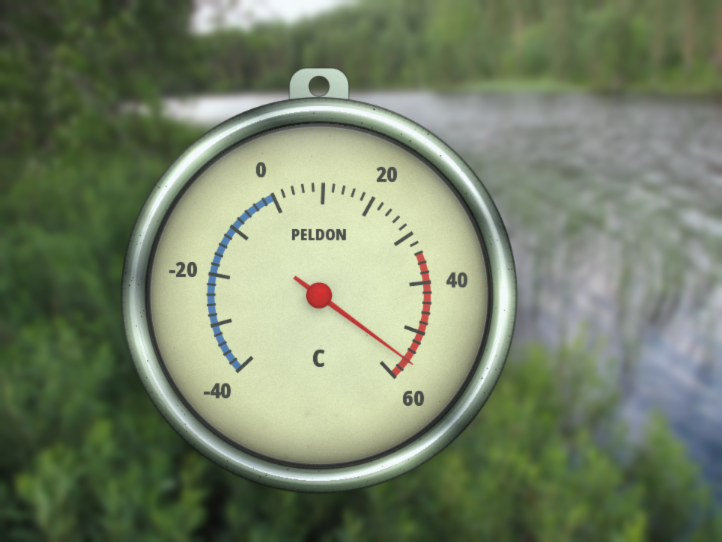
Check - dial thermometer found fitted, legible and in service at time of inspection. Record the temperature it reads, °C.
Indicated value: 56 °C
